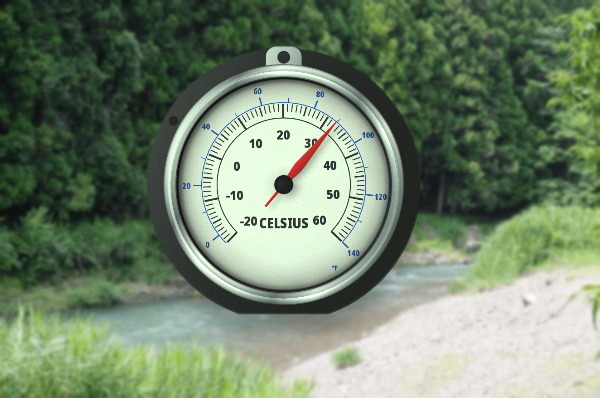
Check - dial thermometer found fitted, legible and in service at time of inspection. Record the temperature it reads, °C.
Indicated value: 32 °C
